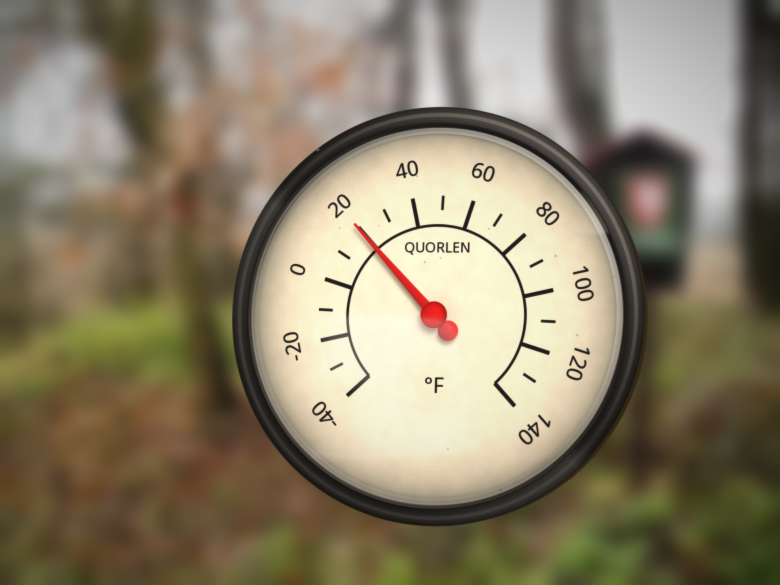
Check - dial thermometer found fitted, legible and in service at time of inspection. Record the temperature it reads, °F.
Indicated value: 20 °F
